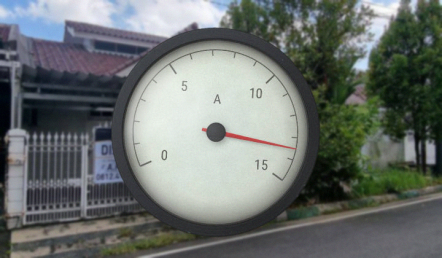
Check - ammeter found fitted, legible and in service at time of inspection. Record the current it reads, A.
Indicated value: 13.5 A
